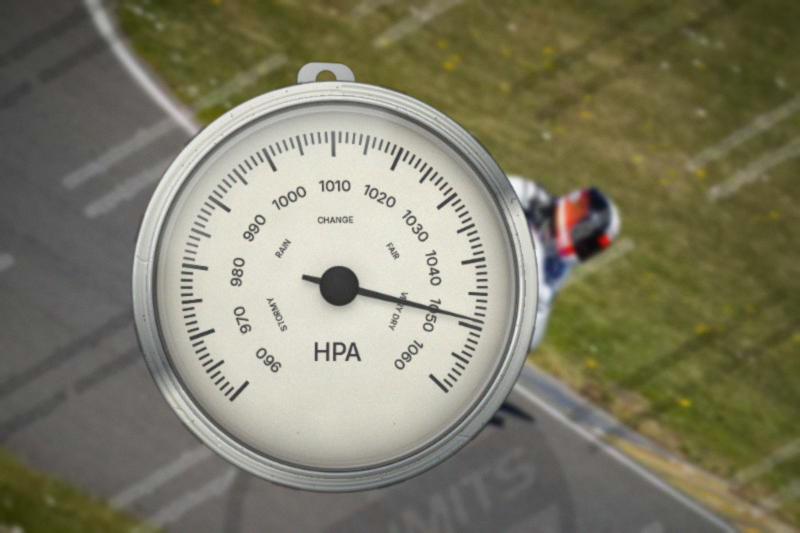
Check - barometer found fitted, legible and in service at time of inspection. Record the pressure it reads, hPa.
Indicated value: 1049 hPa
